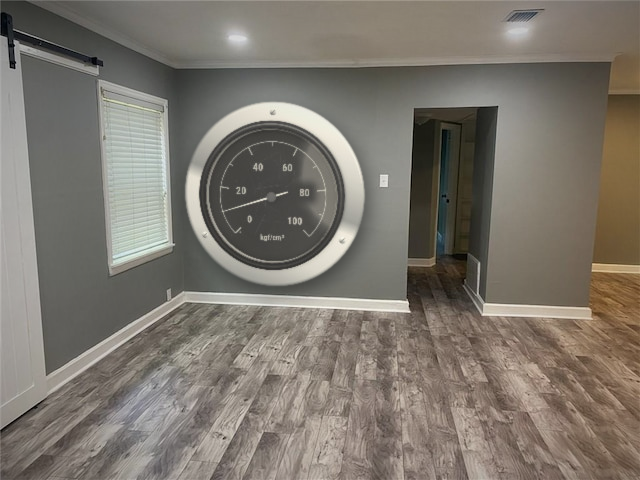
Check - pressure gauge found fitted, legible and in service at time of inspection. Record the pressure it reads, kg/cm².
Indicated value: 10 kg/cm²
